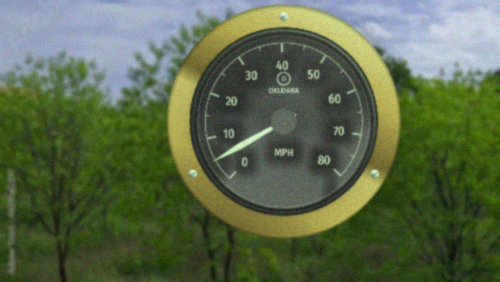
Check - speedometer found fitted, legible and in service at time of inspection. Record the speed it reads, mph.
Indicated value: 5 mph
